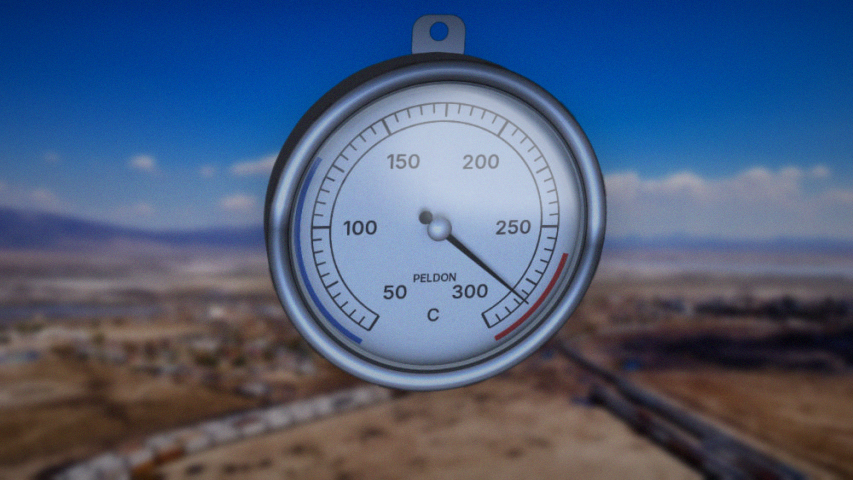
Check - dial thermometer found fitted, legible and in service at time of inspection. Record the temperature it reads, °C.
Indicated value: 282.5 °C
